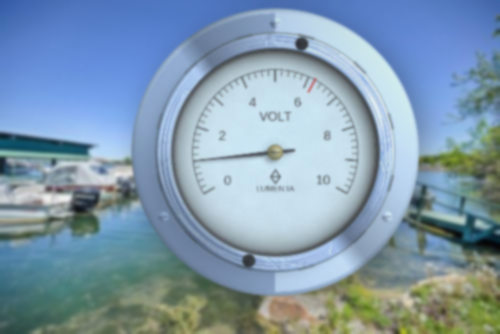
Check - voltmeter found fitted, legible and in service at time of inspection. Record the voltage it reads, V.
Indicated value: 1 V
